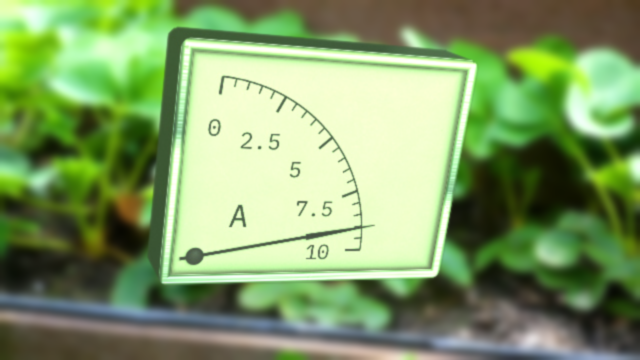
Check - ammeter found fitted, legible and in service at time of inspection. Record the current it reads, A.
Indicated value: 9 A
